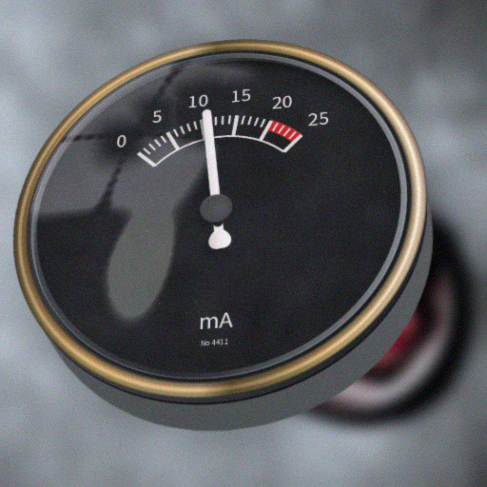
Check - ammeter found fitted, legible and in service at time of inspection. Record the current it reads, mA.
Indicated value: 11 mA
